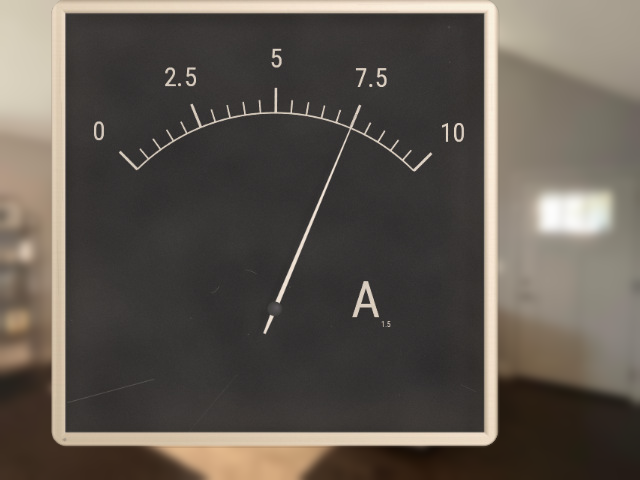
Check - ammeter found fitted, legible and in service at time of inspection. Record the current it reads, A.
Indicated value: 7.5 A
